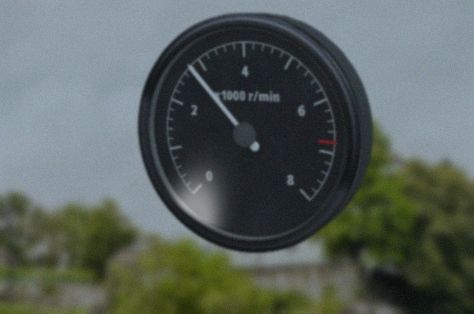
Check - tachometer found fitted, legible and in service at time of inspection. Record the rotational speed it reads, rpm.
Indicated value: 2800 rpm
